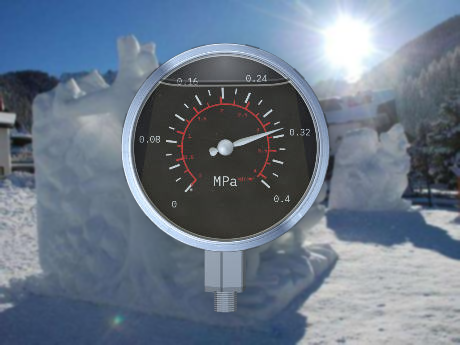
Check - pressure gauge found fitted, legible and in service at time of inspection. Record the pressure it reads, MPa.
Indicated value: 0.31 MPa
